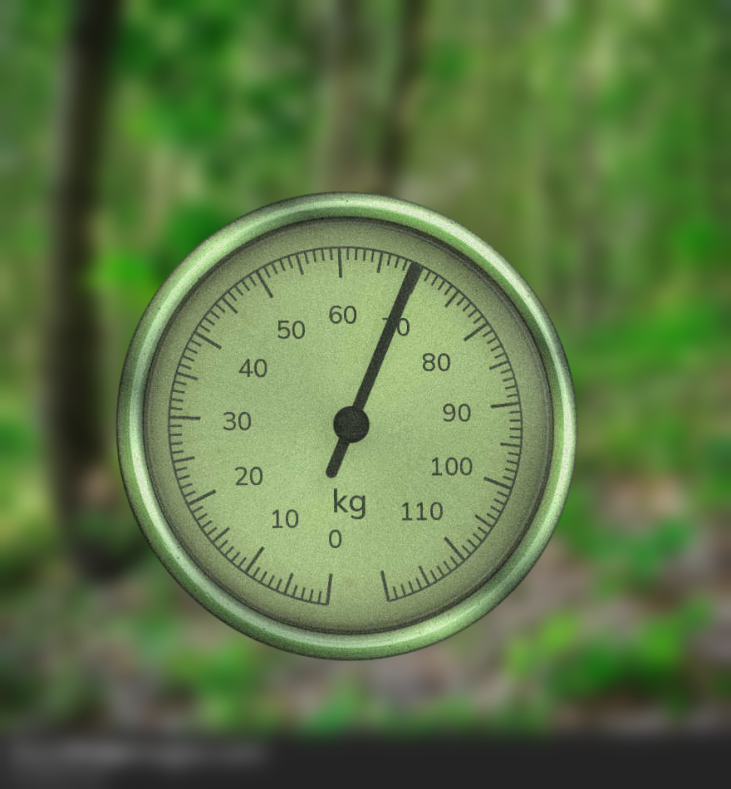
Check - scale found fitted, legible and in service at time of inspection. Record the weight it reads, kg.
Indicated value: 69 kg
